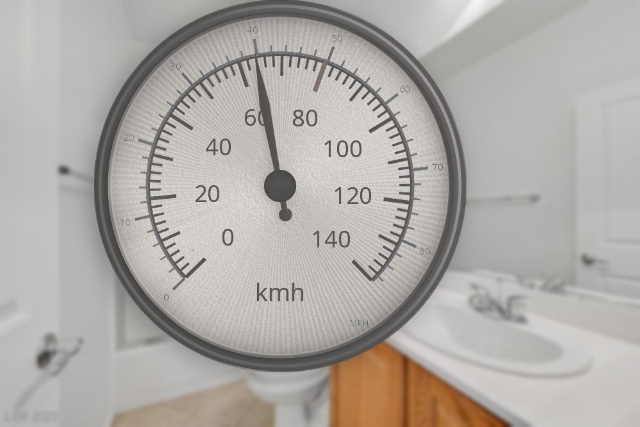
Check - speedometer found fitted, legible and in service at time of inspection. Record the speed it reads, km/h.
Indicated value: 64 km/h
